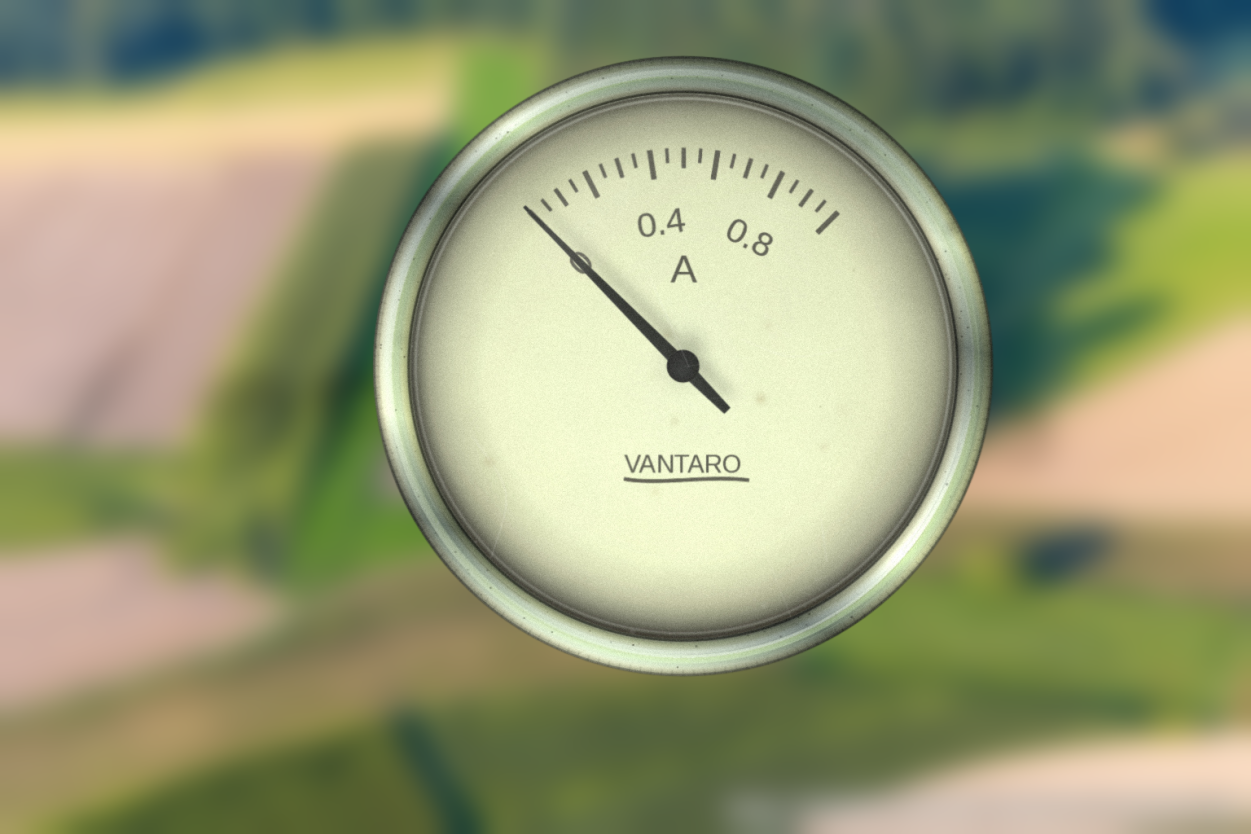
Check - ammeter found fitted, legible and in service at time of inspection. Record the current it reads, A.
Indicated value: 0 A
